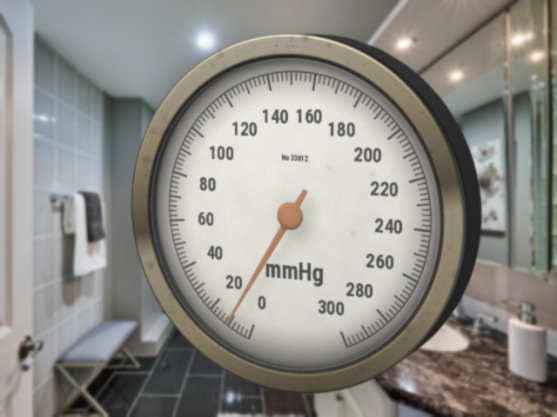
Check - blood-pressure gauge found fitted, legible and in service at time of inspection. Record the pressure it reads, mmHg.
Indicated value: 10 mmHg
